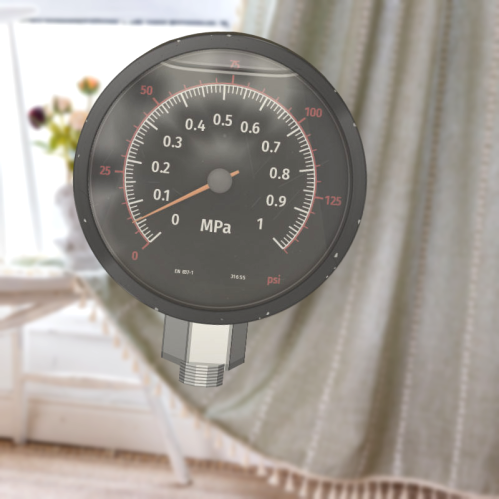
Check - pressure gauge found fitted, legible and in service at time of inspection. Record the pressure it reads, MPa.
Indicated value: 0.06 MPa
